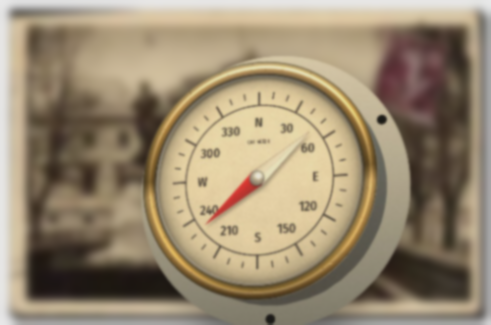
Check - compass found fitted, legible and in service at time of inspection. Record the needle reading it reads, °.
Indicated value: 230 °
